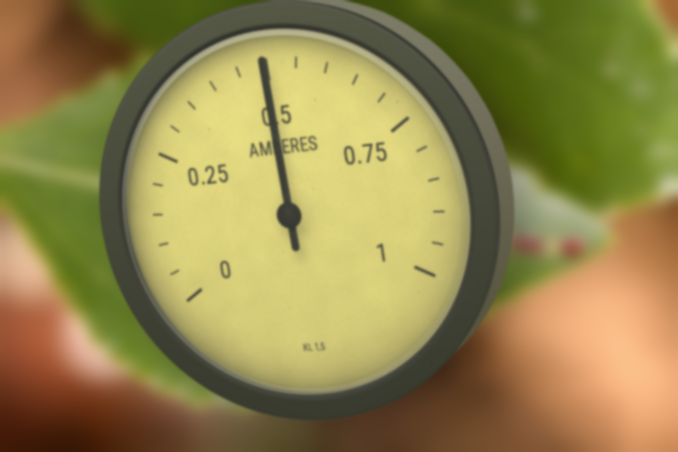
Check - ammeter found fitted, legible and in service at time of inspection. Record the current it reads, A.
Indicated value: 0.5 A
